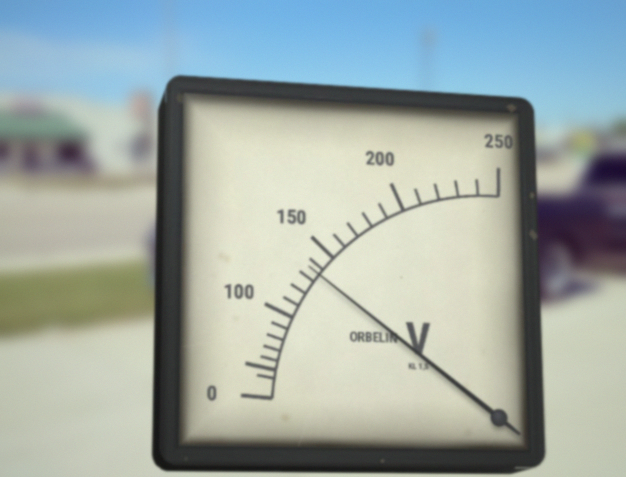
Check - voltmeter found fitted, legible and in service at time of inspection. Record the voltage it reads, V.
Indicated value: 135 V
